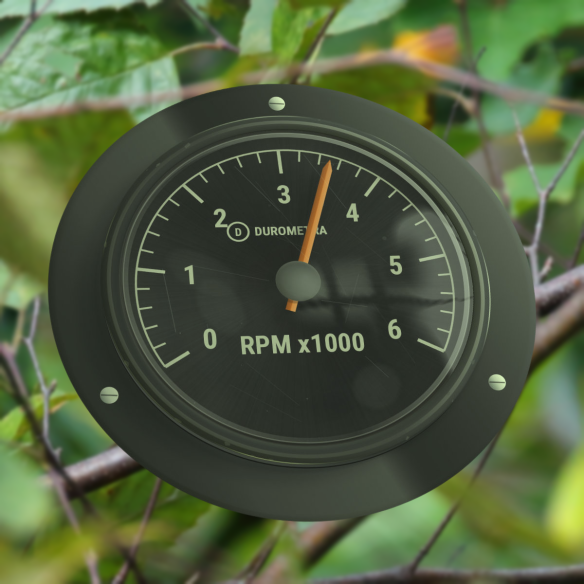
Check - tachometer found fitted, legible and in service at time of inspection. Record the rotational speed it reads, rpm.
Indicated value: 3500 rpm
